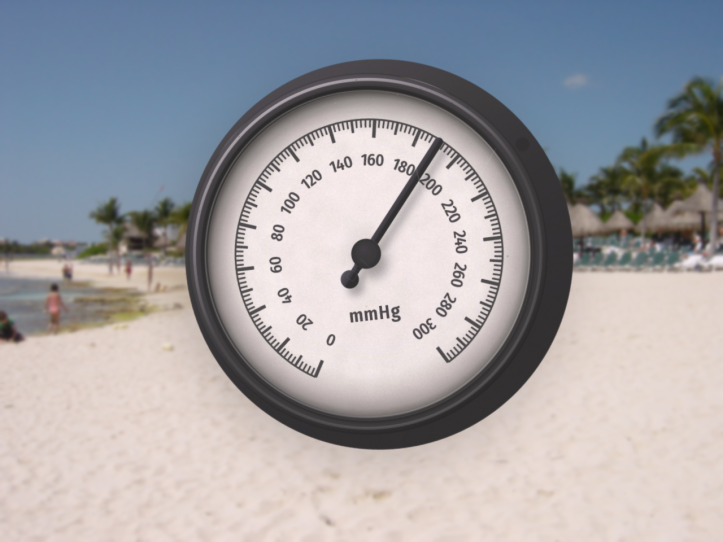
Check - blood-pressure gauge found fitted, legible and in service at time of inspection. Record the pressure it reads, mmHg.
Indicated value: 190 mmHg
